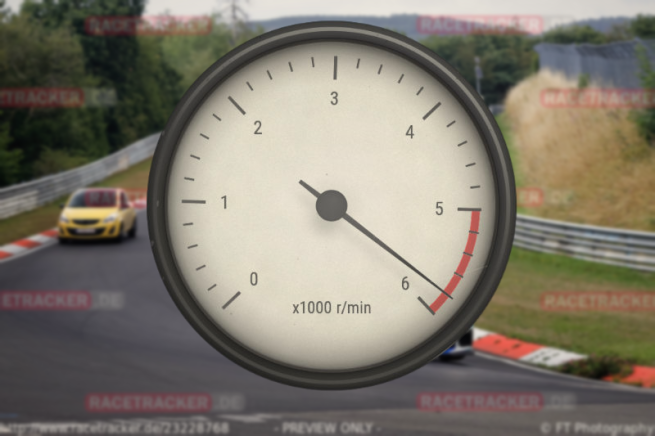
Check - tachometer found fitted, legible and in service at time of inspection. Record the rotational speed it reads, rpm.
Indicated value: 5800 rpm
